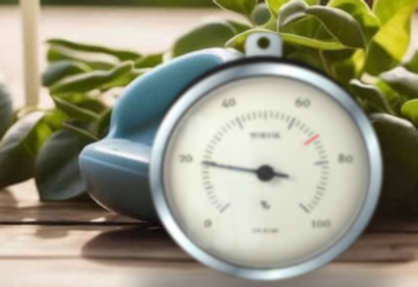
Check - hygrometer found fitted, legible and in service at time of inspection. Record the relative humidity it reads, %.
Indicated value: 20 %
